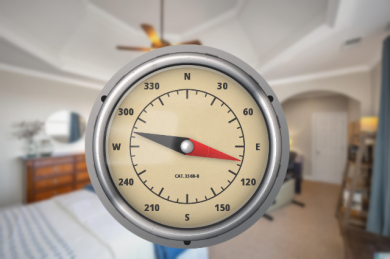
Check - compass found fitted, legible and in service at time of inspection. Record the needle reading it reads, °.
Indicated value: 105 °
